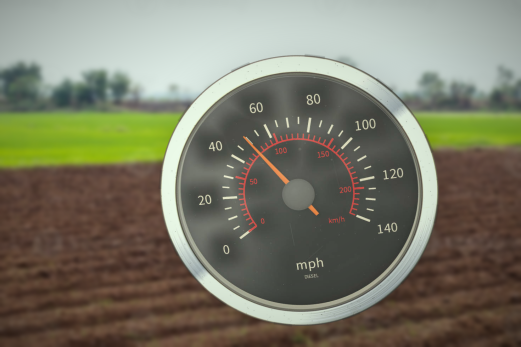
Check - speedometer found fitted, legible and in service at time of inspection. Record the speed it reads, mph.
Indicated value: 50 mph
